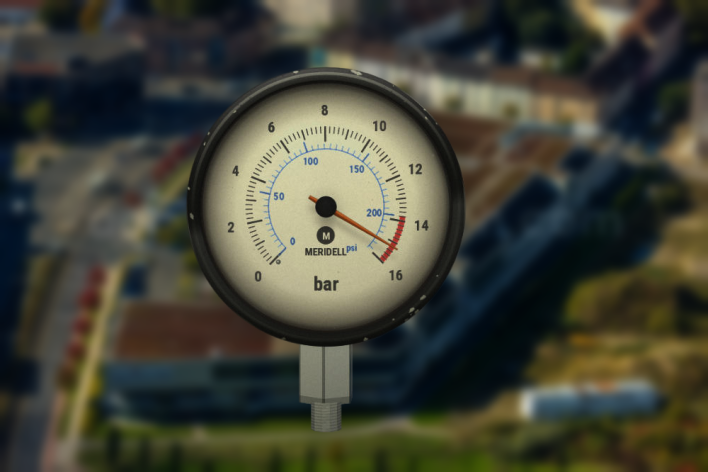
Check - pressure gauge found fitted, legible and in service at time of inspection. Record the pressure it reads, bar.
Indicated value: 15.2 bar
